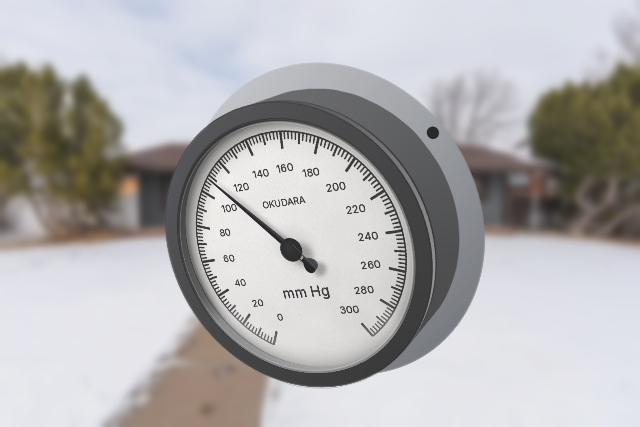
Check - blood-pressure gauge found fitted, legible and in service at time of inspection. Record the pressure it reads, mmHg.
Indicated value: 110 mmHg
